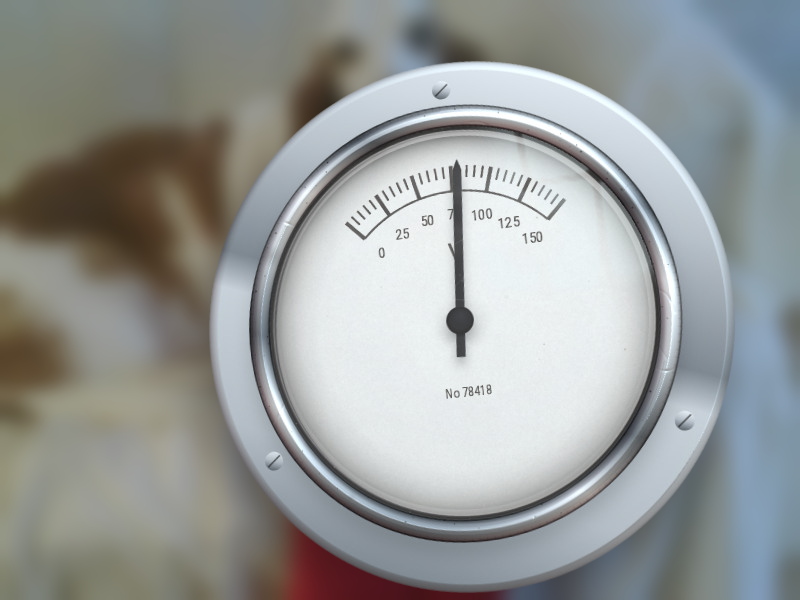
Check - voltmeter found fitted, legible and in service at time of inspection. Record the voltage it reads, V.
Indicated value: 80 V
